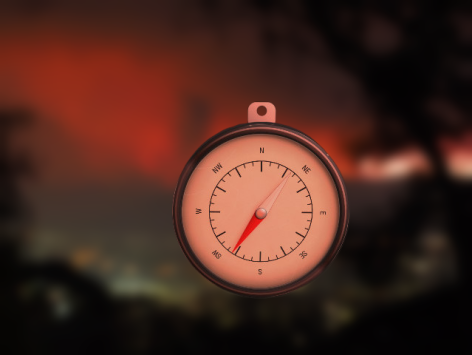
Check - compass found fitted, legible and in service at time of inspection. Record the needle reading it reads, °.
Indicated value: 215 °
